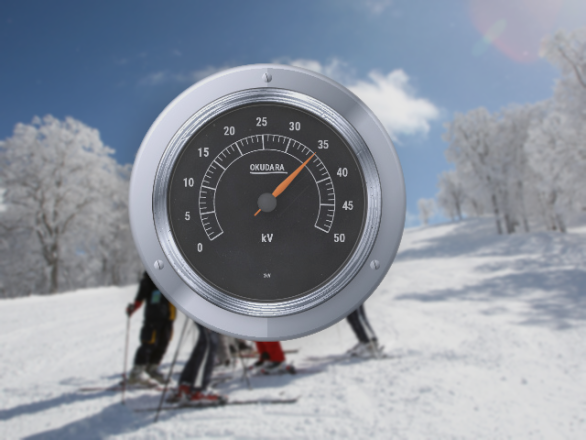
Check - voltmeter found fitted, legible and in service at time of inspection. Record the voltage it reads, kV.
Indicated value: 35 kV
